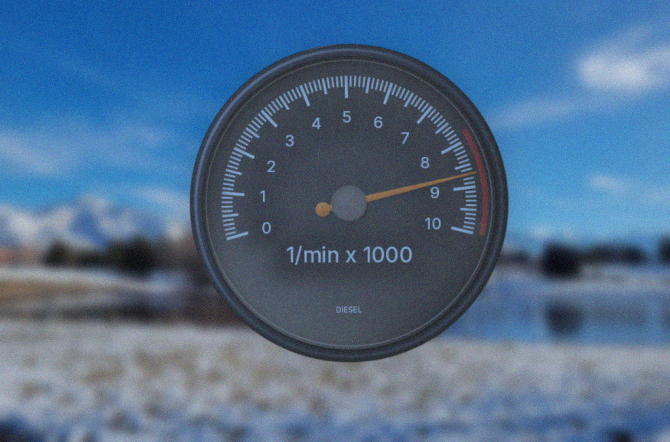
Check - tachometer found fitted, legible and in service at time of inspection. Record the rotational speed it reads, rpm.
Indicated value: 8700 rpm
